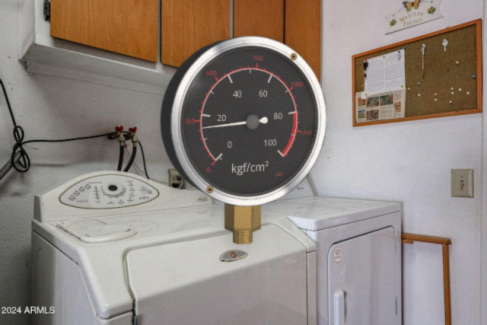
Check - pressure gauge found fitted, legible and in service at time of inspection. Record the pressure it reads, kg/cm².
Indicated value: 15 kg/cm²
